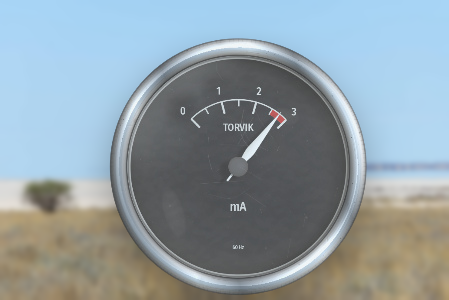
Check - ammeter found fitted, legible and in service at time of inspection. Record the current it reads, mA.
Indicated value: 2.75 mA
